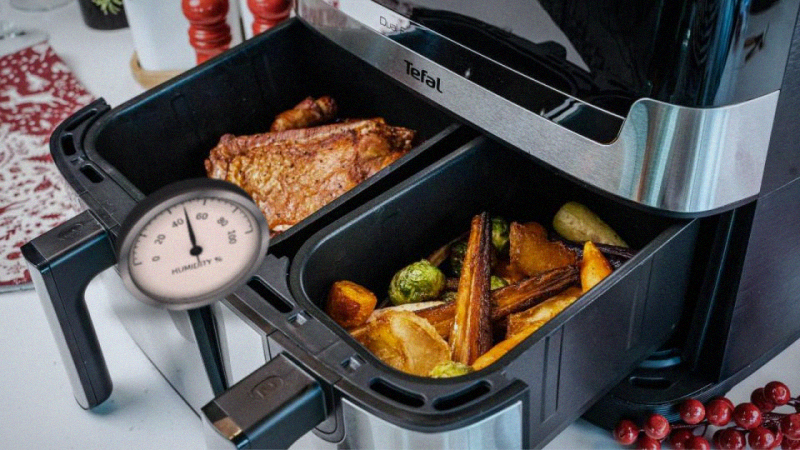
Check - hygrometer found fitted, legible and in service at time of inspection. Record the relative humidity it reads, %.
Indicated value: 48 %
